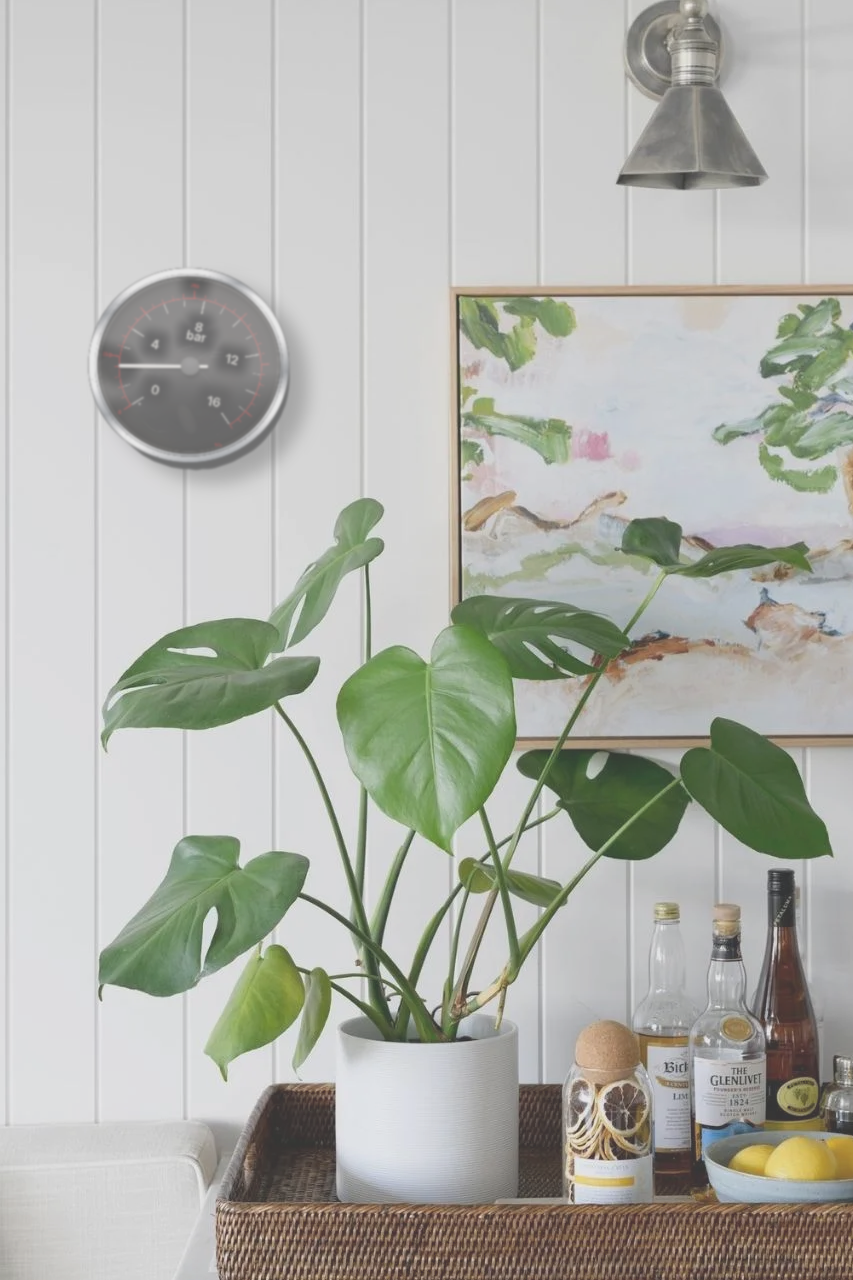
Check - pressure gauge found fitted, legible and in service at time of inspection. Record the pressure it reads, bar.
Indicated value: 2 bar
